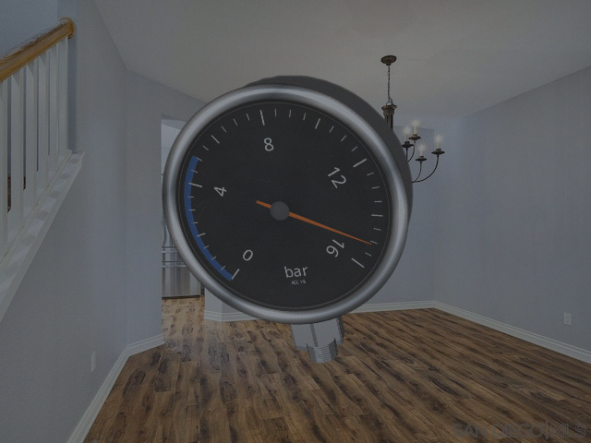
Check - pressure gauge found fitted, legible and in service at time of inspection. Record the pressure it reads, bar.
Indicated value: 15 bar
